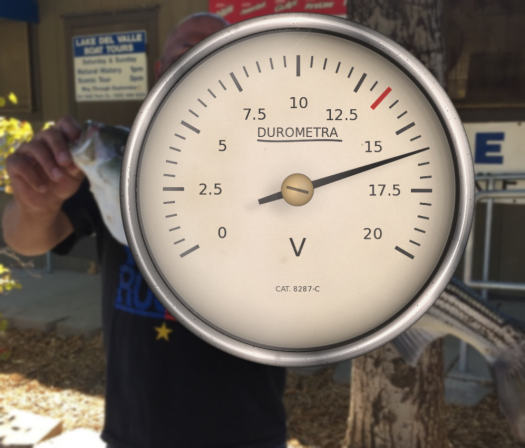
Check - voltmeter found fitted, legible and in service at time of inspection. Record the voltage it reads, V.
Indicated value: 16 V
